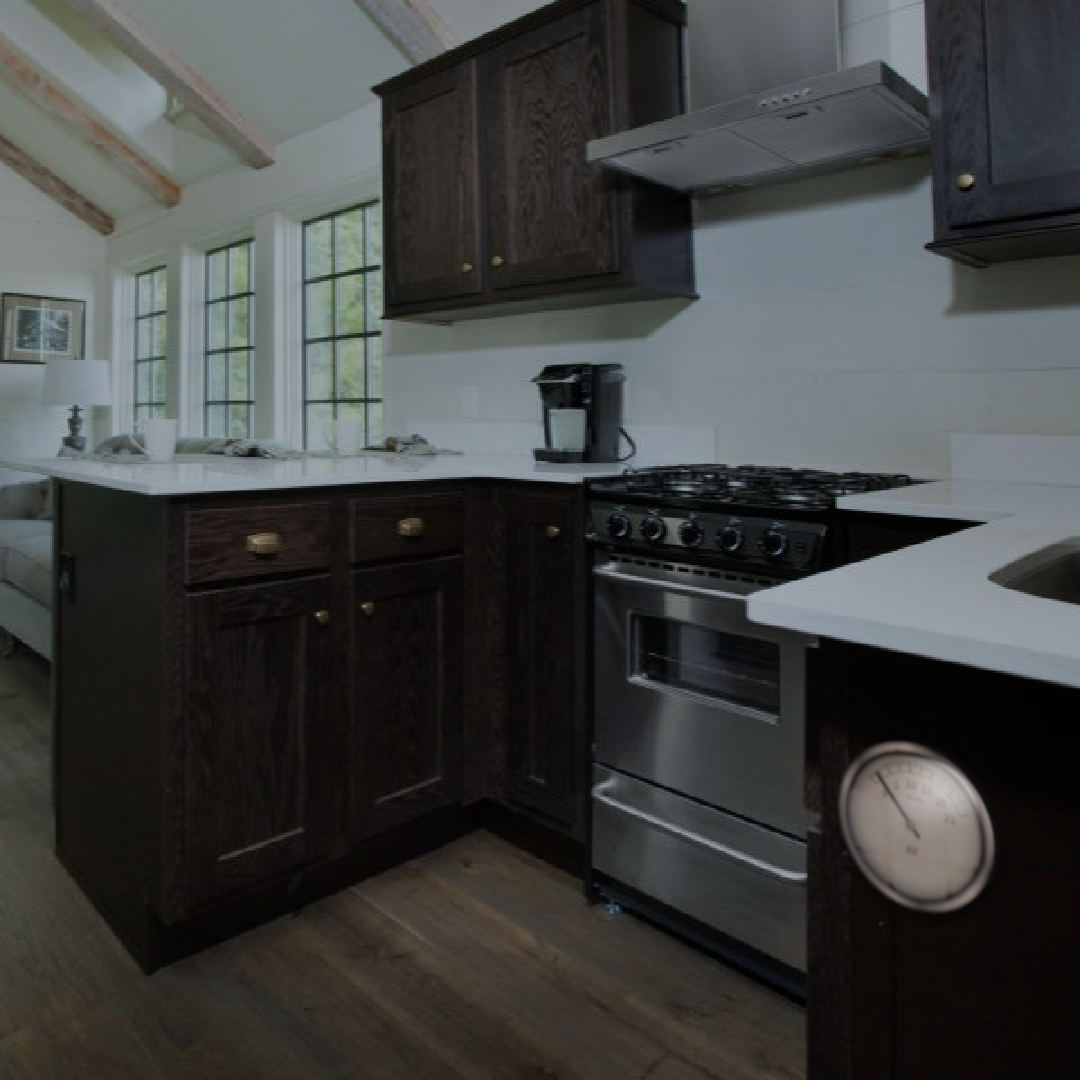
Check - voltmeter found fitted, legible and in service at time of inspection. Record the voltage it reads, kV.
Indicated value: 2.5 kV
